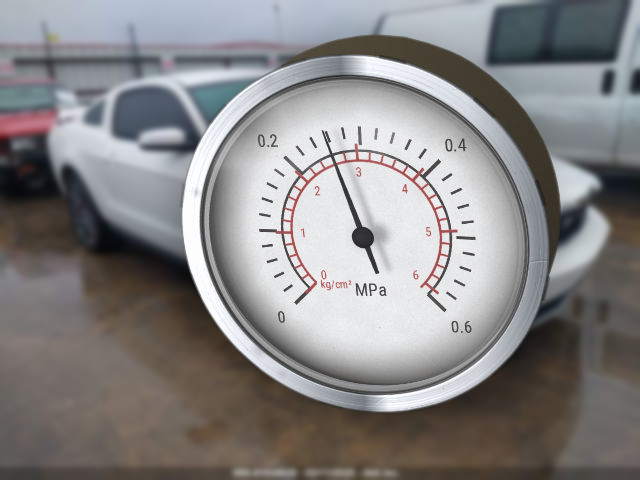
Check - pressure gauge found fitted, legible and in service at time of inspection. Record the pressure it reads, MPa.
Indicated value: 0.26 MPa
